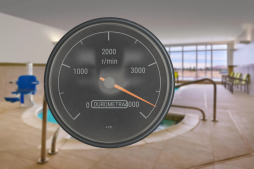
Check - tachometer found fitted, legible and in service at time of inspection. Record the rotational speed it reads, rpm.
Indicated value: 3750 rpm
